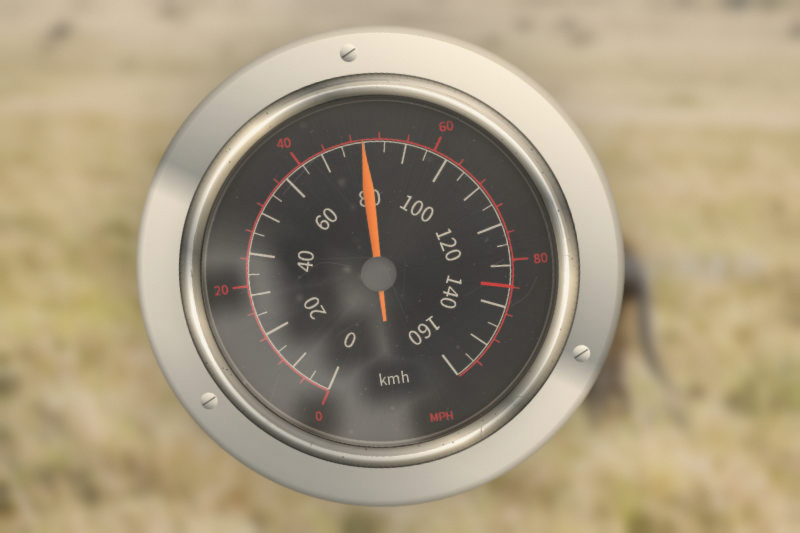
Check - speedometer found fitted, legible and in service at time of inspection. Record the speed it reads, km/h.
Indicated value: 80 km/h
